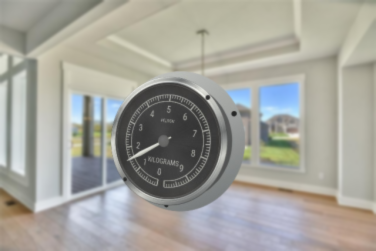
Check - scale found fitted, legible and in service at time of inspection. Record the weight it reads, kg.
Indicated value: 1.5 kg
